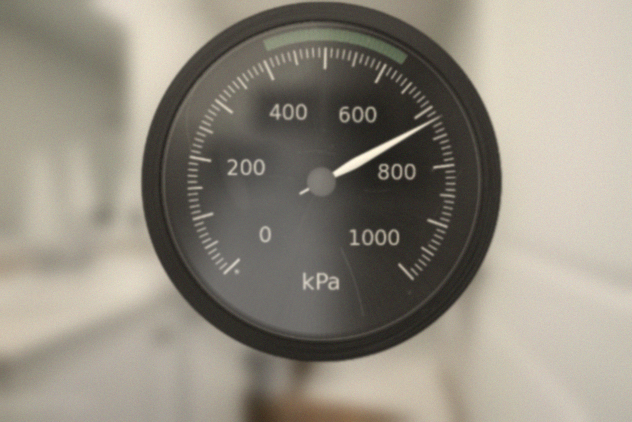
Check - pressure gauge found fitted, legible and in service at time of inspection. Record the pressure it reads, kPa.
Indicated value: 720 kPa
